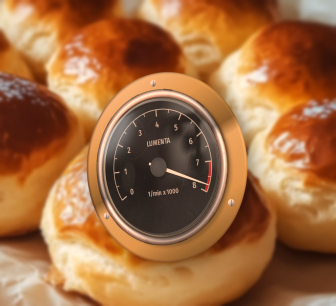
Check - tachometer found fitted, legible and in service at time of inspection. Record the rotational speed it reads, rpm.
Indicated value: 7750 rpm
